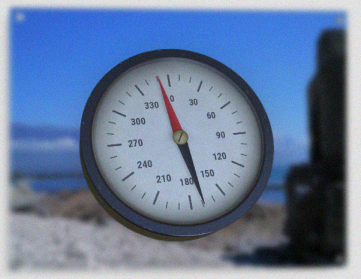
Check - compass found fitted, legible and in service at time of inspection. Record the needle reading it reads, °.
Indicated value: 350 °
